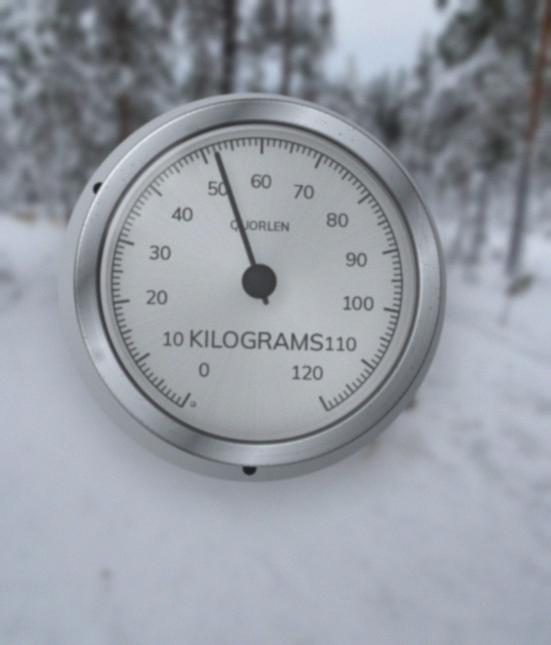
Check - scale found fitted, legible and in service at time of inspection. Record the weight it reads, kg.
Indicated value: 52 kg
